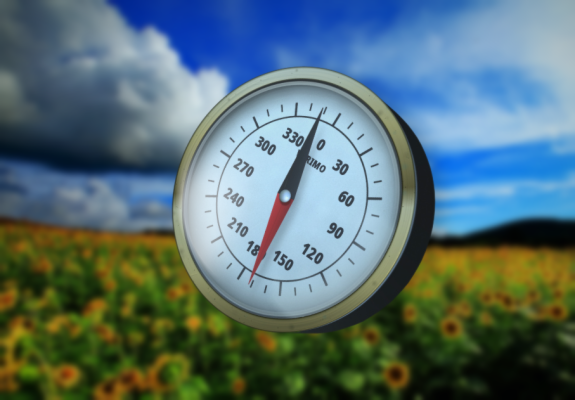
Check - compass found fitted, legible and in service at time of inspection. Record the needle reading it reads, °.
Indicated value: 170 °
